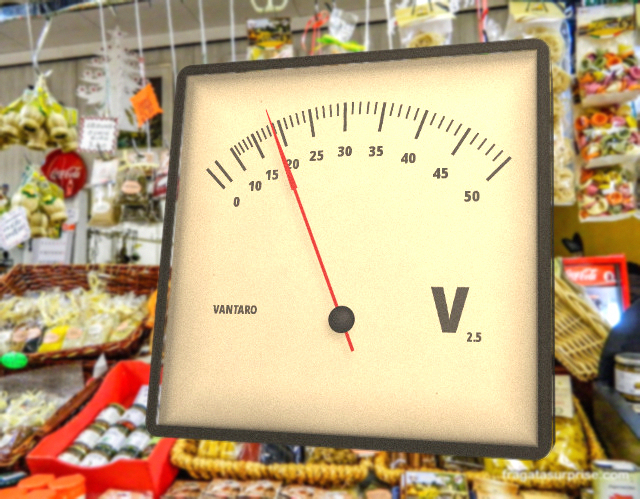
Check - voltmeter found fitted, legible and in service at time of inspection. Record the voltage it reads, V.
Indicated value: 19 V
